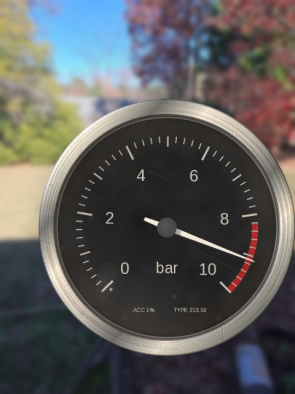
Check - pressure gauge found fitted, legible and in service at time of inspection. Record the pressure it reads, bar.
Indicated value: 9.1 bar
